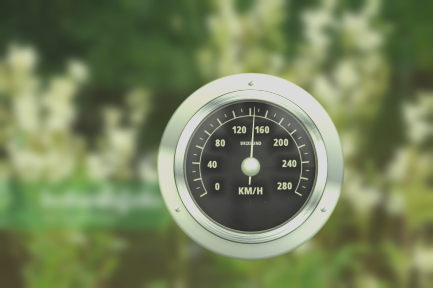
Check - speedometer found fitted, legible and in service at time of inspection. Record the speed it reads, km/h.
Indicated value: 145 km/h
